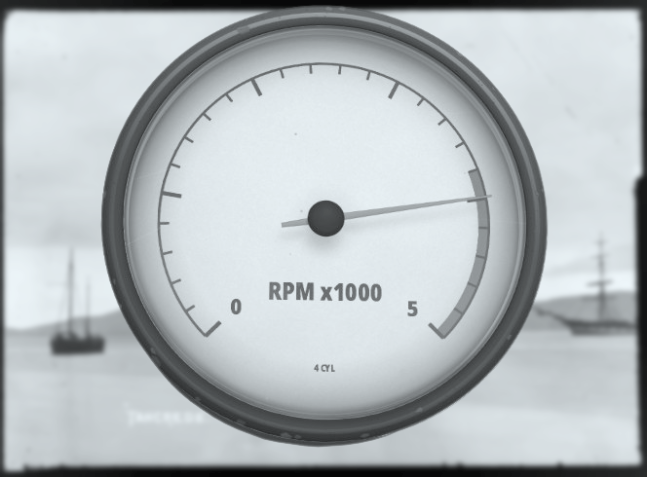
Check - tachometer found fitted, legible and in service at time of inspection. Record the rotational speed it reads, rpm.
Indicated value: 4000 rpm
